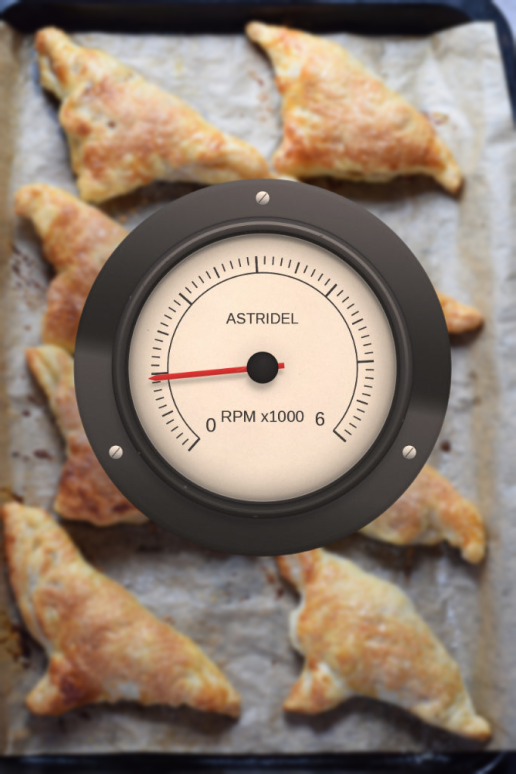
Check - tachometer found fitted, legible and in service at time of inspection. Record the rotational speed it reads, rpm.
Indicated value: 950 rpm
